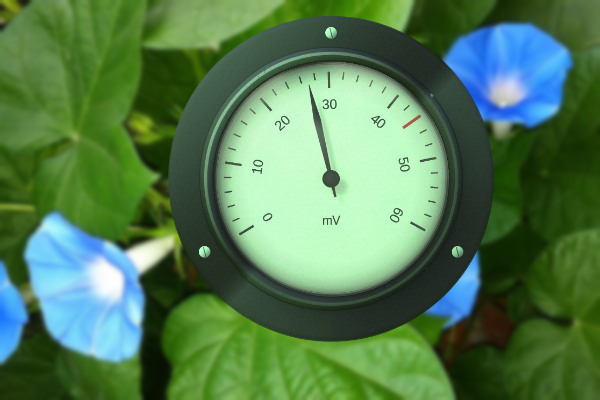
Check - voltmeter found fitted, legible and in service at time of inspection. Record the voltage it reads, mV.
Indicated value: 27 mV
